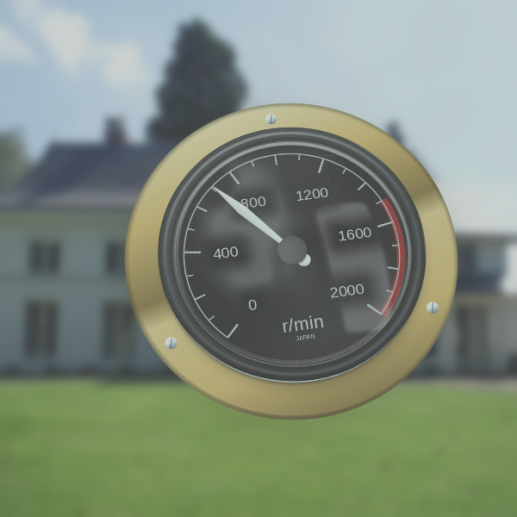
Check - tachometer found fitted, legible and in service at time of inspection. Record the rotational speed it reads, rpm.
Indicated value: 700 rpm
